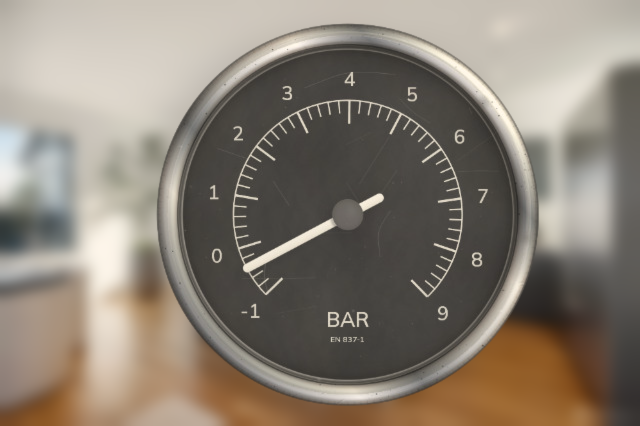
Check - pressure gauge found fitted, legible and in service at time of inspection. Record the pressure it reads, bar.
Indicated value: -0.4 bar
